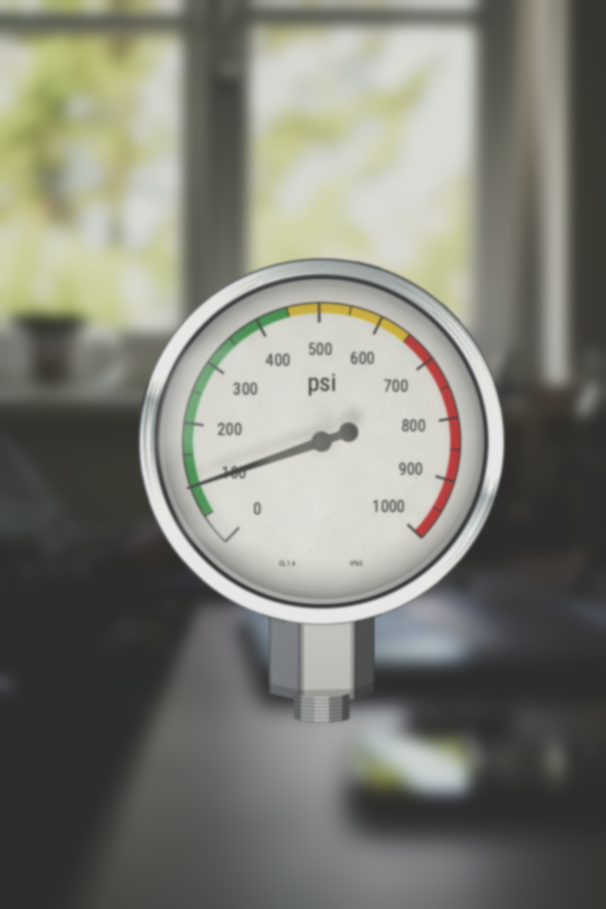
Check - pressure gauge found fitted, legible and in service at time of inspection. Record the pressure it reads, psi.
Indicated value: 100 psi
